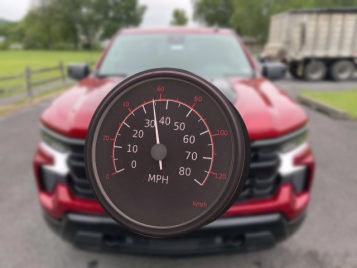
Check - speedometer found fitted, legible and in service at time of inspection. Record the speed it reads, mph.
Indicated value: 35 mph
